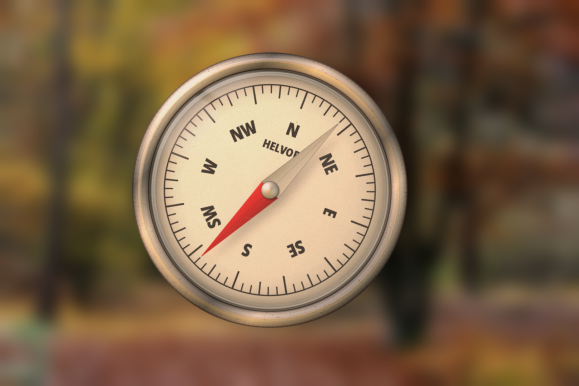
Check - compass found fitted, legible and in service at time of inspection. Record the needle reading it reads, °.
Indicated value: 205 °
